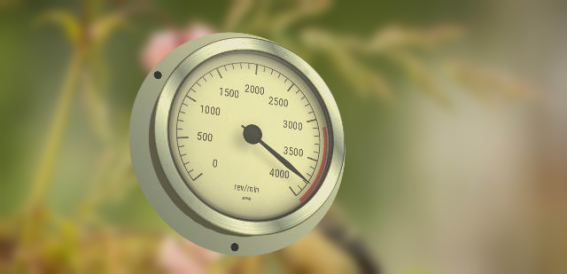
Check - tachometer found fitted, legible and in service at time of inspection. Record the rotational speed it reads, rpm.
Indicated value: 3800 rpm
